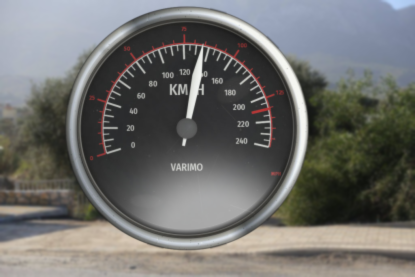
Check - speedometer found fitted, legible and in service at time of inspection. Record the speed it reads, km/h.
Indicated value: 135 km/h
